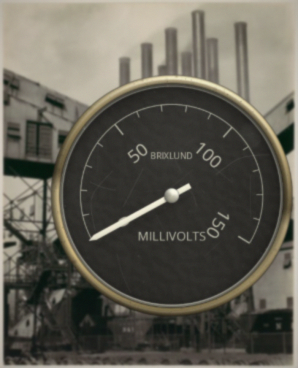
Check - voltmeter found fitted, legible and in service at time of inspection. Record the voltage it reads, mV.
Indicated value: 0 mV
